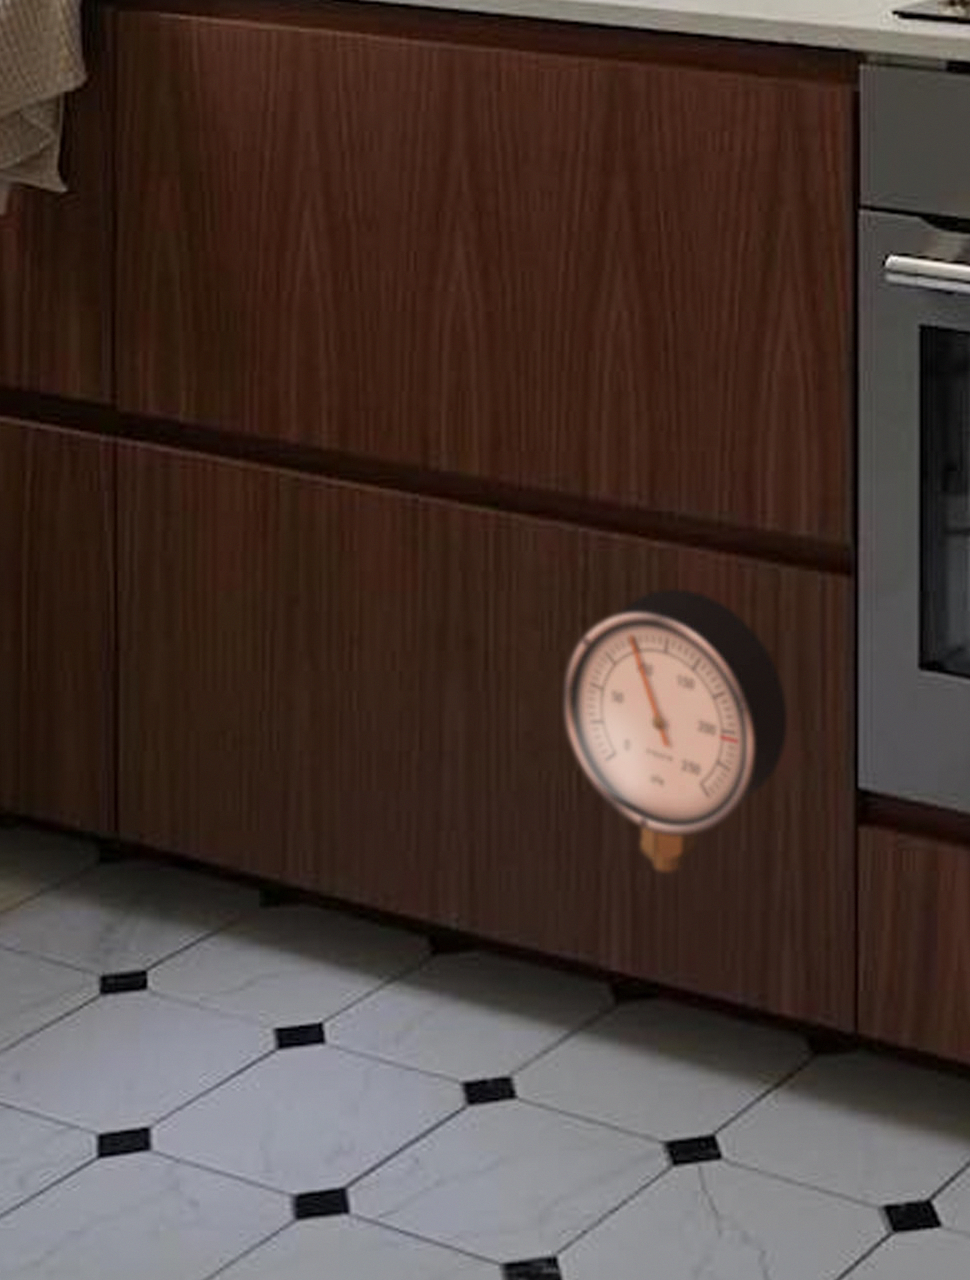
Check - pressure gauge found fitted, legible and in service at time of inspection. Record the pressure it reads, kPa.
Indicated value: 100 kPa
